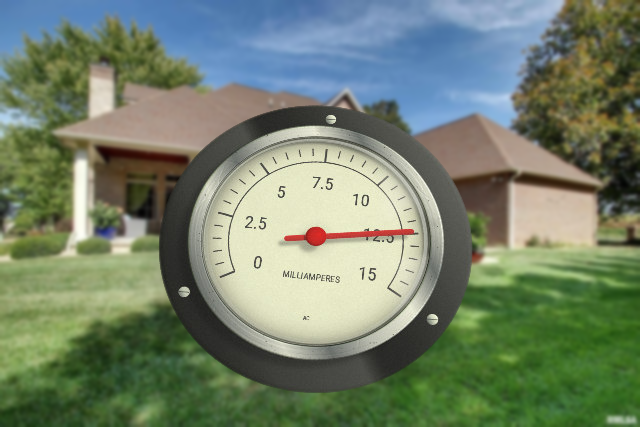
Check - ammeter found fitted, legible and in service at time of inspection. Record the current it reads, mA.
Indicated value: 12.5 mA
